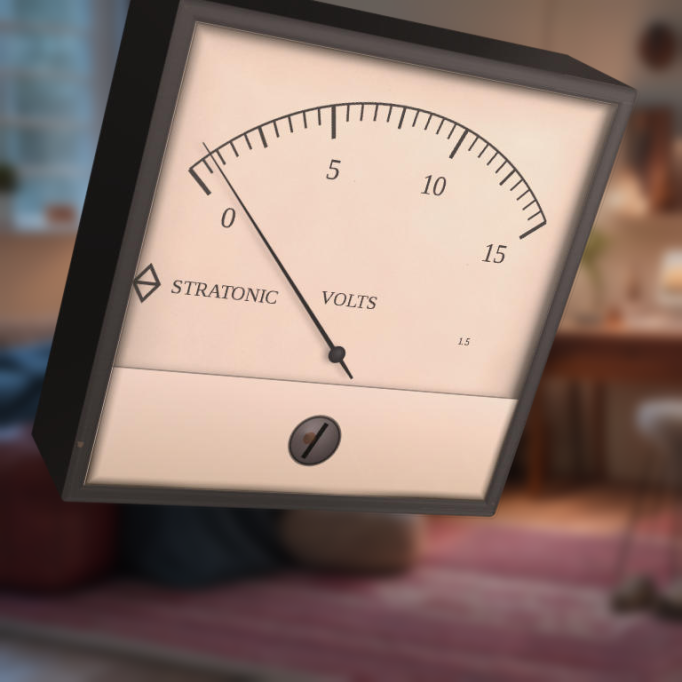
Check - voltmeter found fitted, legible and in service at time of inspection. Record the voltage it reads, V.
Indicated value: 0.75 V
